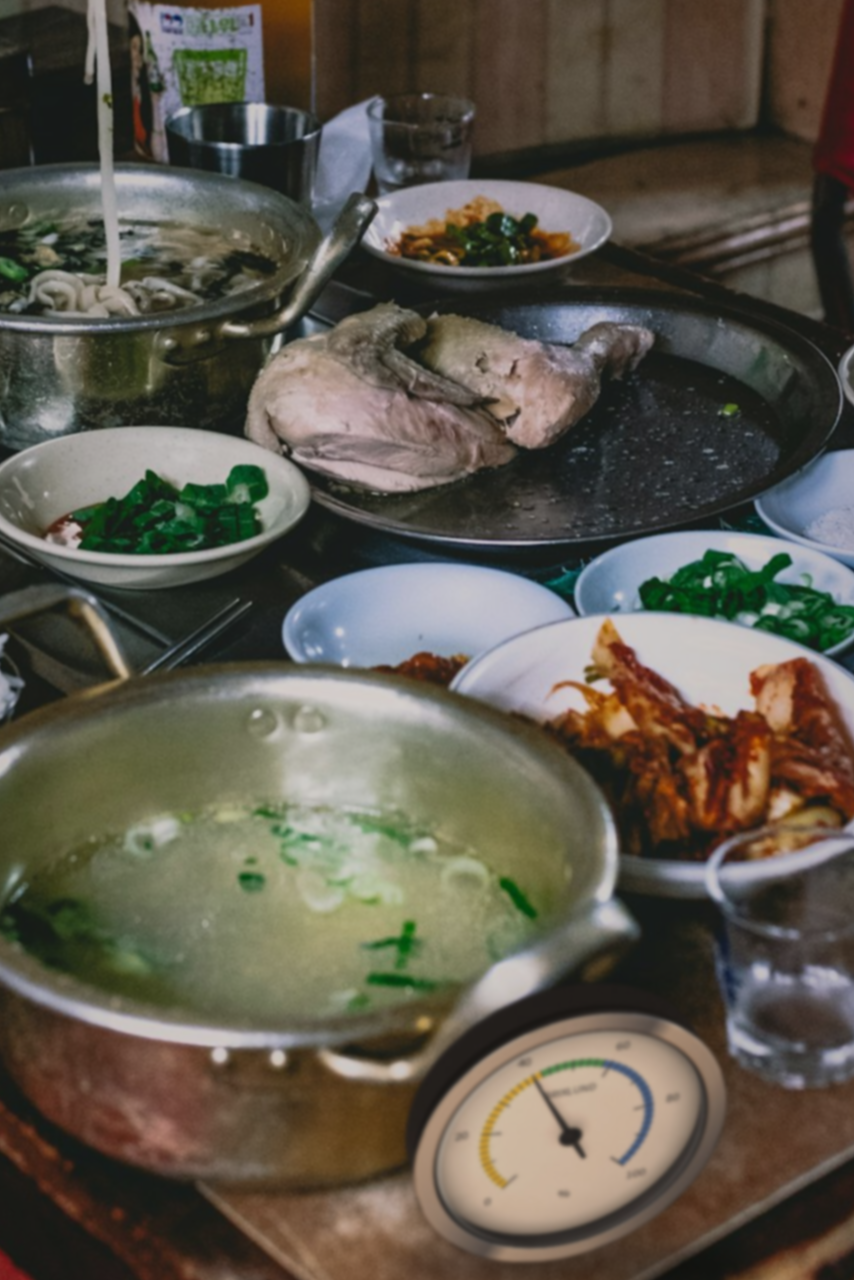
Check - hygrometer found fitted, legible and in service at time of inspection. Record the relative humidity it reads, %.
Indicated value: 40 %
